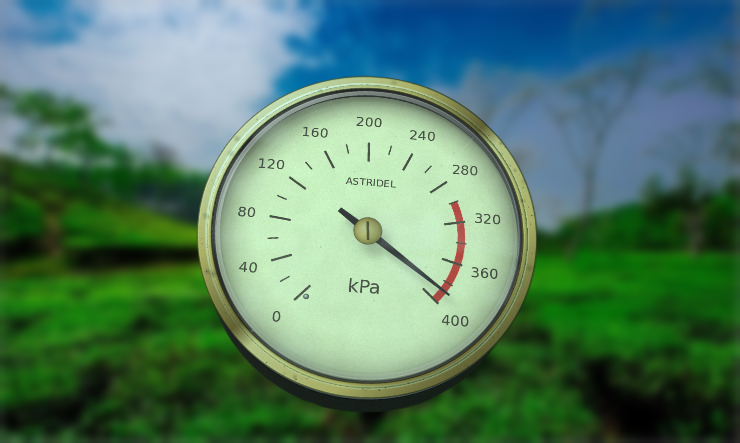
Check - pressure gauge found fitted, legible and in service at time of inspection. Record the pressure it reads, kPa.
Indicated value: 390 kPa
